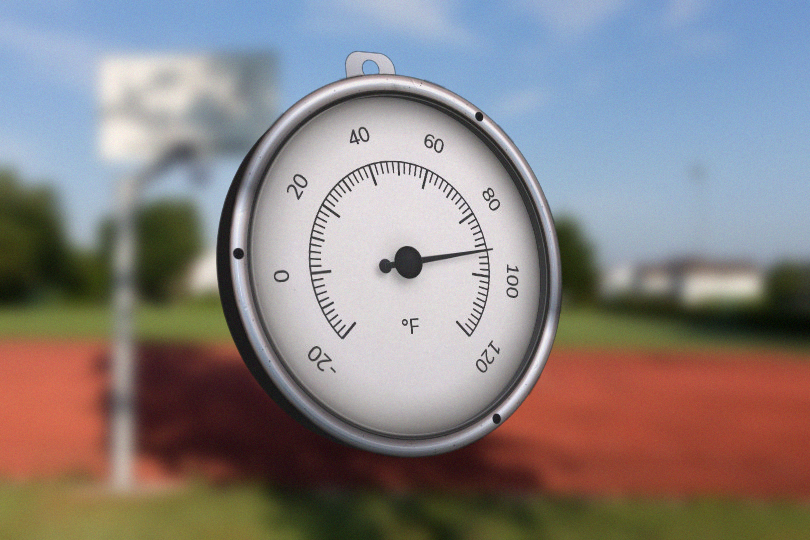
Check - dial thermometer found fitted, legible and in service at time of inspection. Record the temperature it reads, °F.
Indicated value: 92 °F
